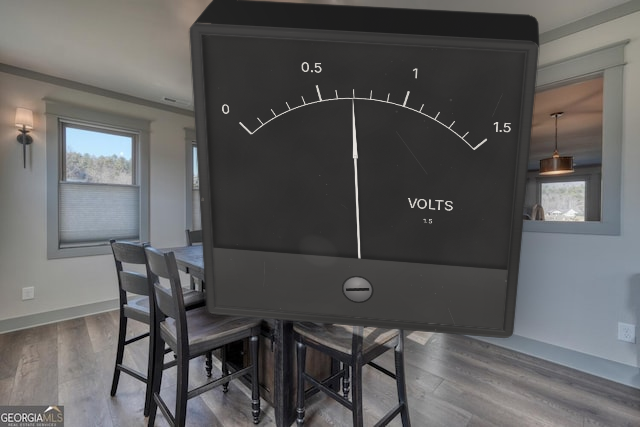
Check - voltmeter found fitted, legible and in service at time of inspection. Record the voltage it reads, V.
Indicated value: 0.7 V
